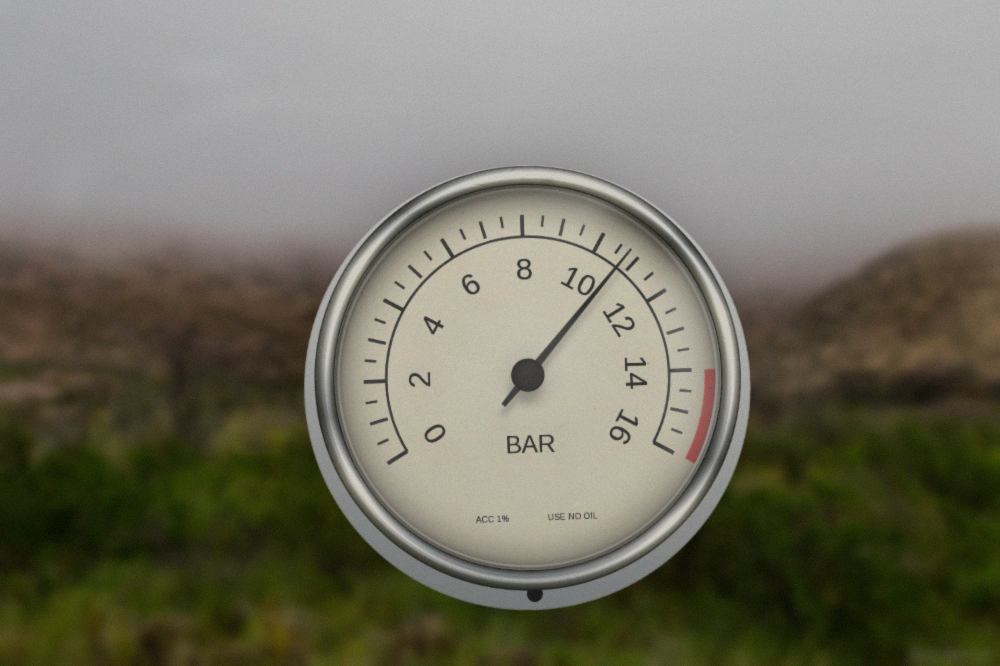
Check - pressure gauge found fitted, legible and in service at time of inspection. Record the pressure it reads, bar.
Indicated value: 10.75 bar
